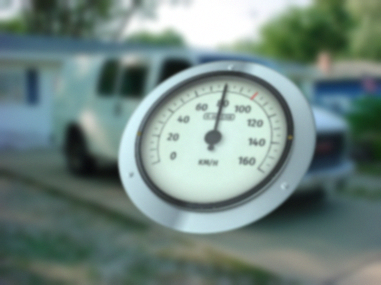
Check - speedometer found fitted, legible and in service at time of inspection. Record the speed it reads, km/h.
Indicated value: 80 km/h
